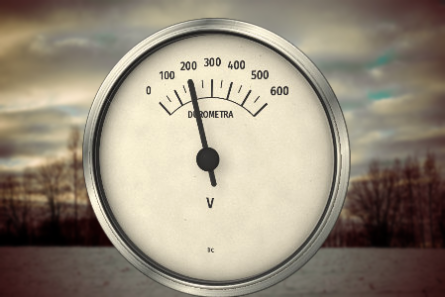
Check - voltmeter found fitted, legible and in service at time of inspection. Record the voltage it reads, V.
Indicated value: 200 V
